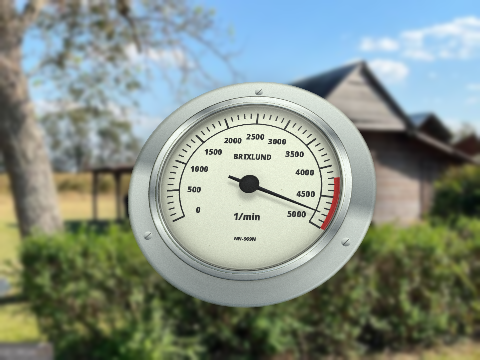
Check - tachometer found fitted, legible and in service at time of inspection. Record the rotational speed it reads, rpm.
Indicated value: 4800 rpm
